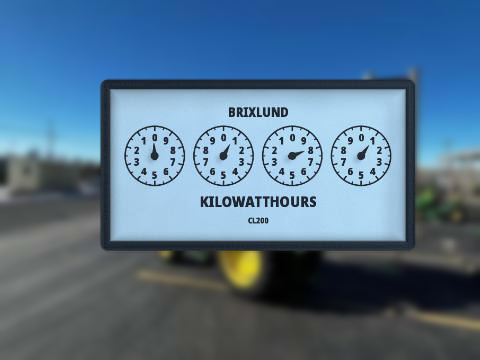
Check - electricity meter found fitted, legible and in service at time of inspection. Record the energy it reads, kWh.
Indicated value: 81 kWh
